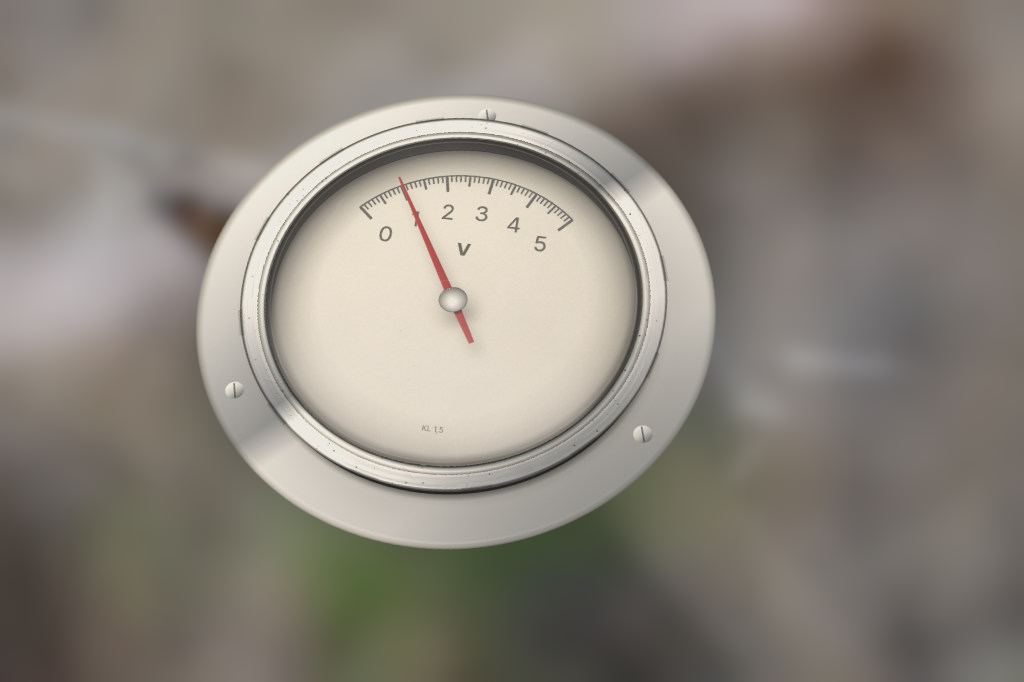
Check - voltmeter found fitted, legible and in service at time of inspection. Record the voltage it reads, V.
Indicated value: 1 V
